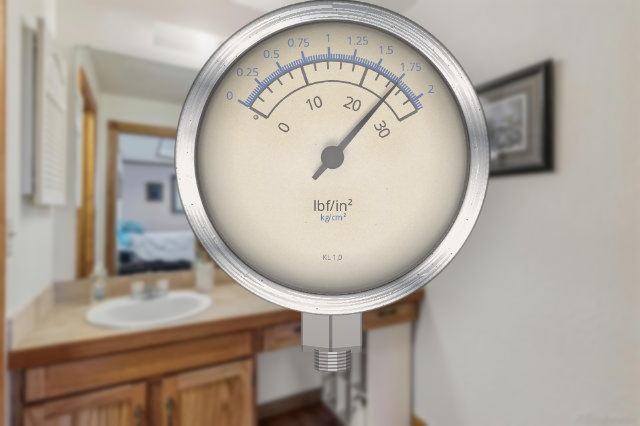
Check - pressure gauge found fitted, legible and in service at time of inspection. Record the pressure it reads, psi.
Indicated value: 25 psi
